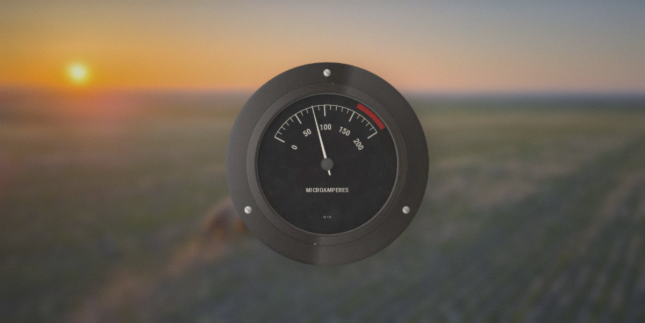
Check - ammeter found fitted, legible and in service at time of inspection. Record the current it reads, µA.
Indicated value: 80 µA
